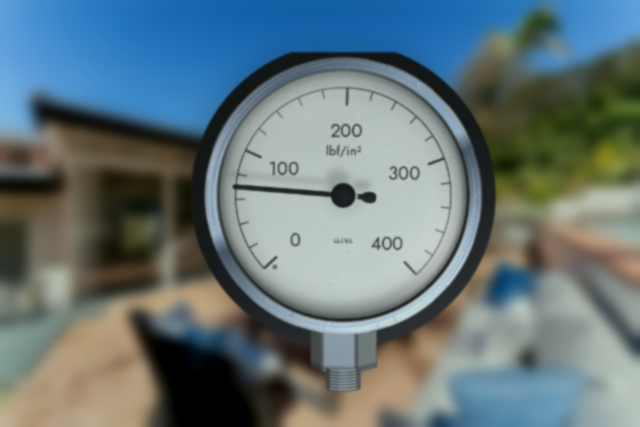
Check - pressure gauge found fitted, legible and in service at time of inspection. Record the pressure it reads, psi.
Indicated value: 70 psi
